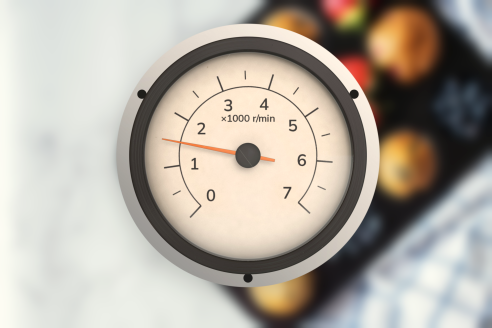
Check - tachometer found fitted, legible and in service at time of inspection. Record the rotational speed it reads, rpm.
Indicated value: 1500 rpm
